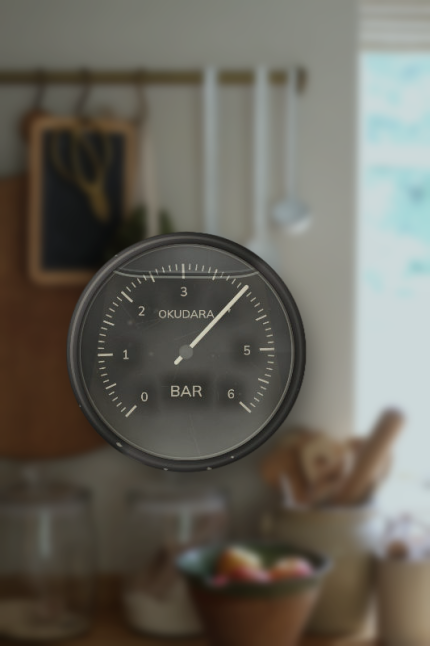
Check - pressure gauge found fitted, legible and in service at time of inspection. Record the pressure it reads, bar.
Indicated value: 4 bar
